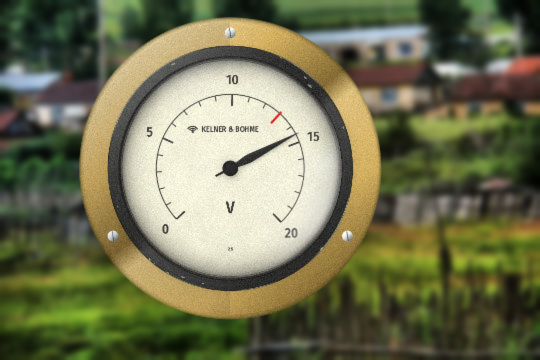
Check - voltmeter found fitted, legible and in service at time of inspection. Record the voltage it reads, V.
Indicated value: 14.5 V
